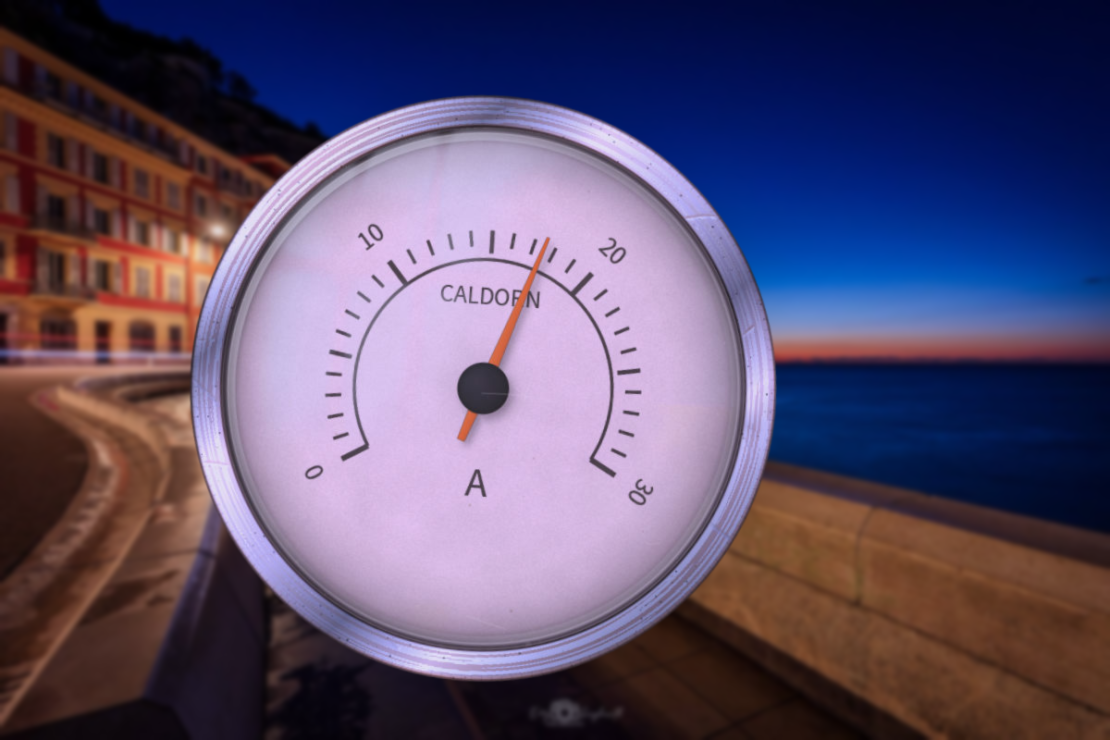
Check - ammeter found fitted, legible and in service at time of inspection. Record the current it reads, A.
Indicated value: 17.5 A
